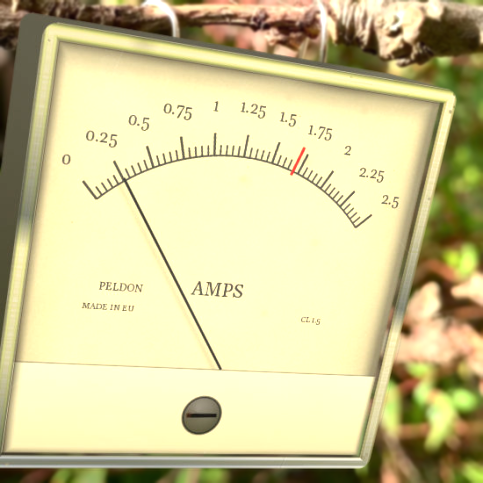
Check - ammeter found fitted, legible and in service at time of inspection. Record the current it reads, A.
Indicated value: 0.25 A
